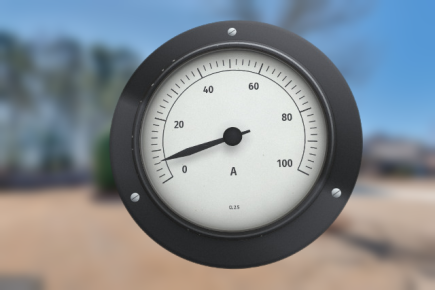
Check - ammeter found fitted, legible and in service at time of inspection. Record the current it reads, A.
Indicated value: 6 A
